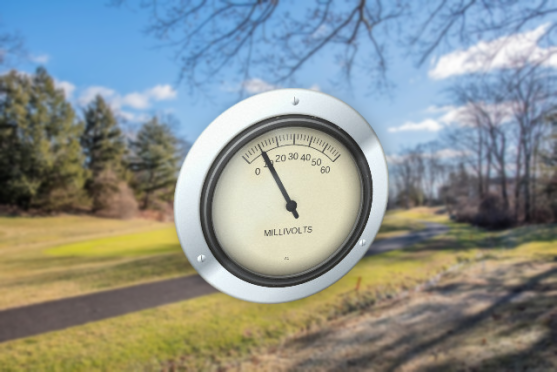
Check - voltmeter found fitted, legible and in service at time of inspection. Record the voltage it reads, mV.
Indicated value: 10 mV
